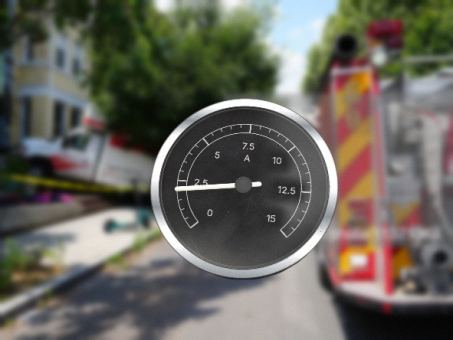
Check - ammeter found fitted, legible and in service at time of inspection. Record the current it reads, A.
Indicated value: 2 A
